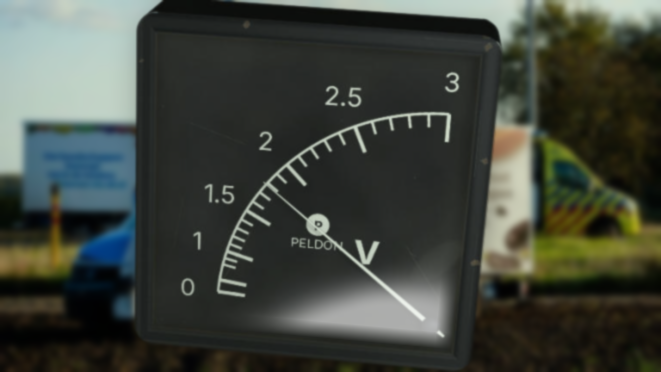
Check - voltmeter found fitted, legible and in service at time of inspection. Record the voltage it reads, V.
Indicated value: 1.8 V
